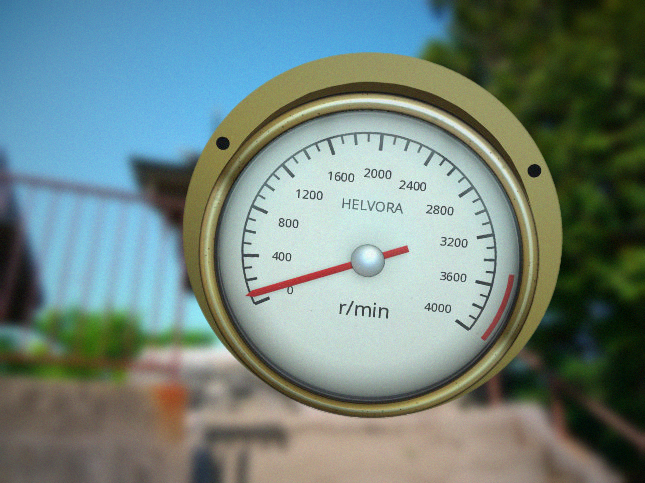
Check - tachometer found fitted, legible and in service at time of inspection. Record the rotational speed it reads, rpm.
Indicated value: 100 rpm
